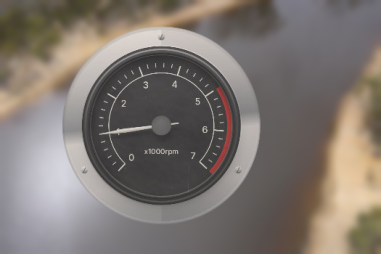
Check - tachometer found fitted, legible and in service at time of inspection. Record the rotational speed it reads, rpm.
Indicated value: 1000 rpm
